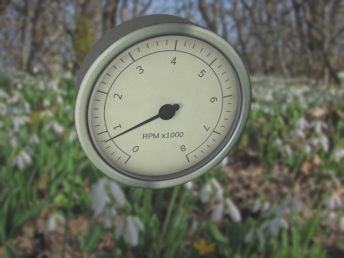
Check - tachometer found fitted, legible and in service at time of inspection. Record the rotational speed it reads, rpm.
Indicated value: 800 rpm
